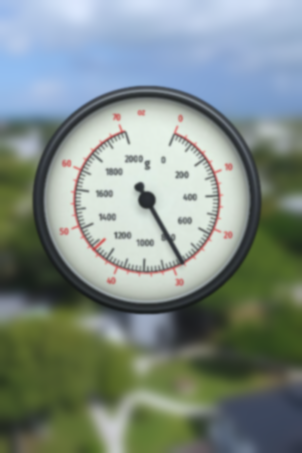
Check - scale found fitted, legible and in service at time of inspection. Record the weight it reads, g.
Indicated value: 800 g
